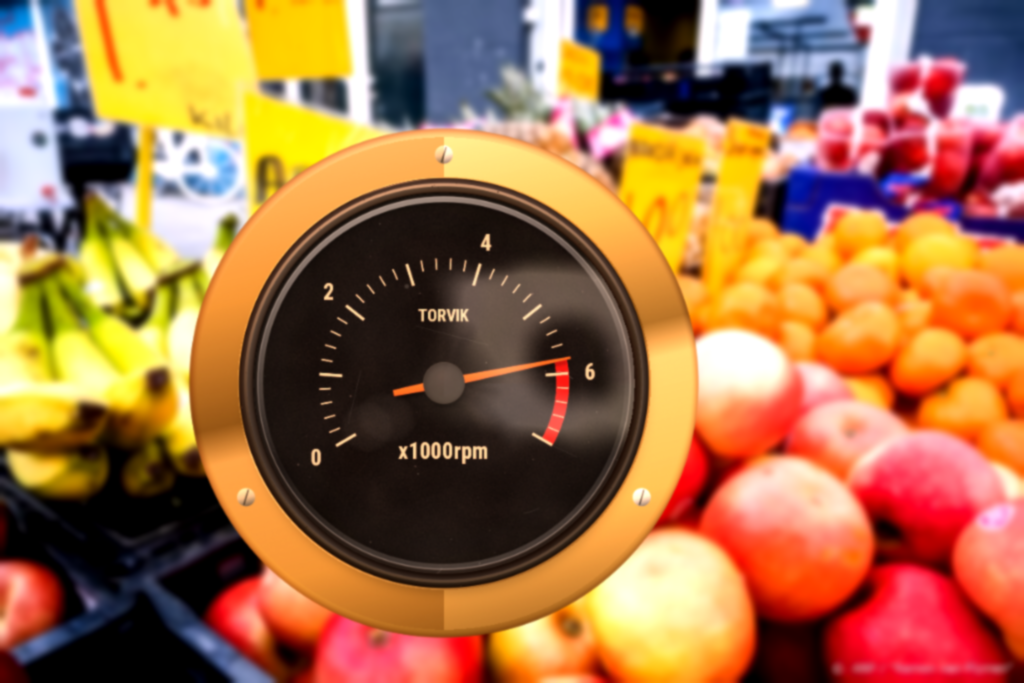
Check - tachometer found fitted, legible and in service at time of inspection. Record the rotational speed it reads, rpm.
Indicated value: 5800 rpm
